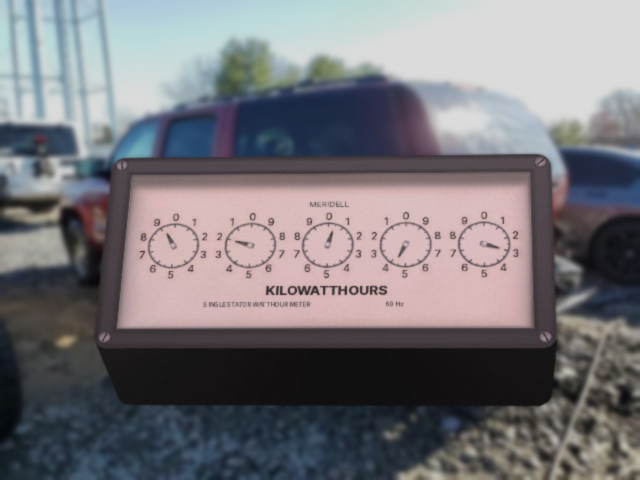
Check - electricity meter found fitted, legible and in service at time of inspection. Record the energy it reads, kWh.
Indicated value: 92043 kWh
